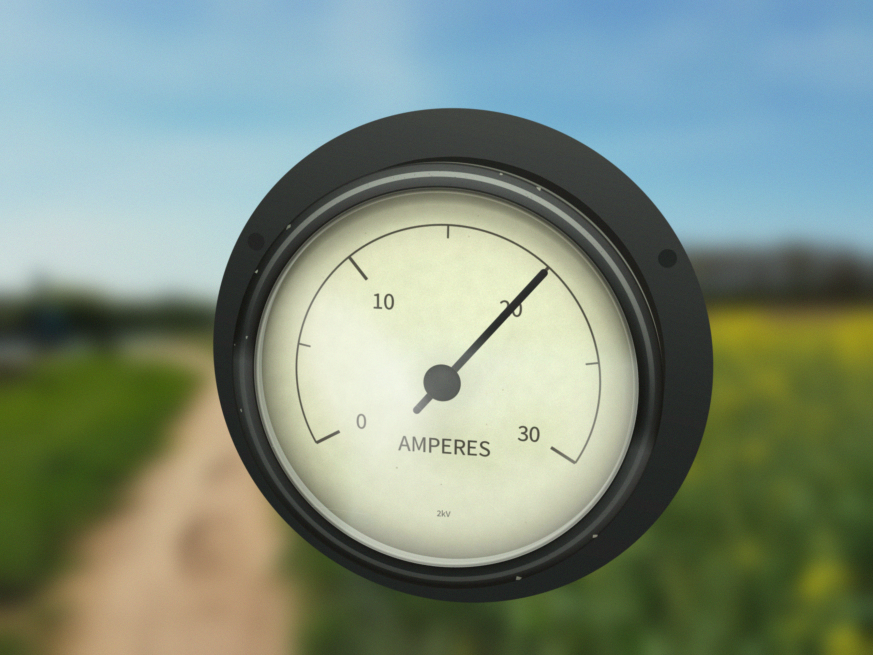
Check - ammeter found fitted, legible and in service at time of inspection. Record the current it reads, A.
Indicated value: 20 A
